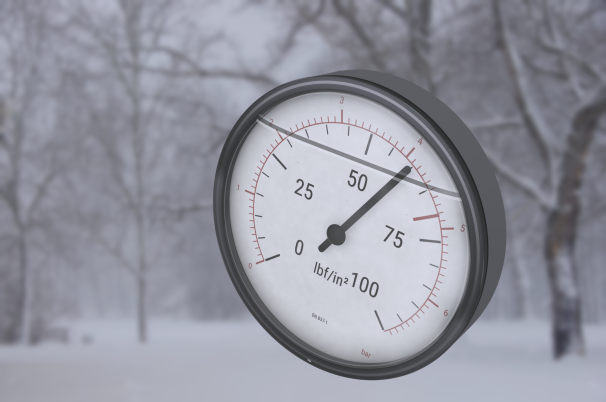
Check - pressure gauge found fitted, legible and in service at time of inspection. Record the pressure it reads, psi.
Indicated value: 60 psi
